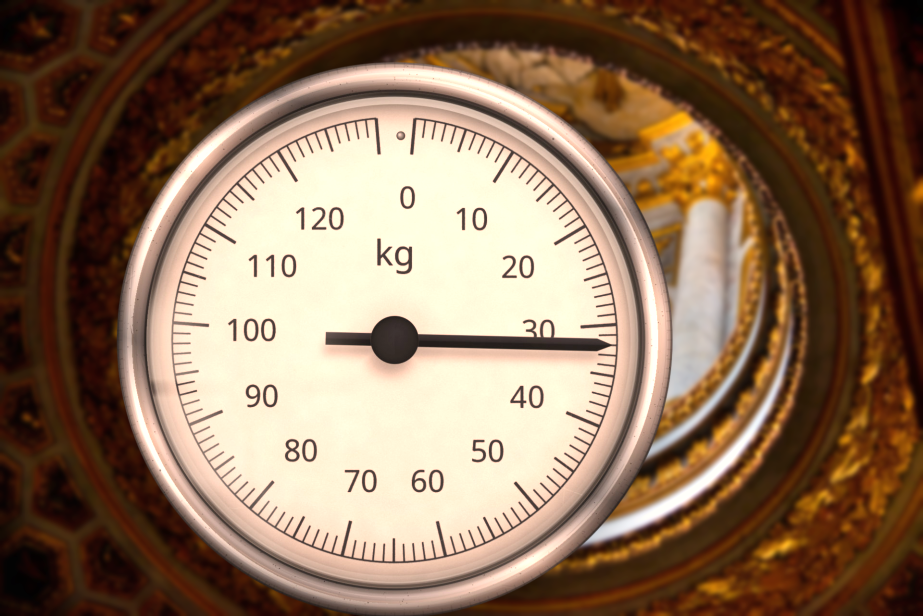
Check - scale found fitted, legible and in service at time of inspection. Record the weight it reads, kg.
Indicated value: 32 kg
